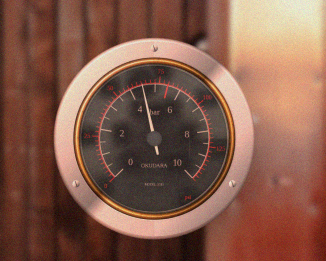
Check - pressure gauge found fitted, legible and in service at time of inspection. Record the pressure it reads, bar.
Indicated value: 4.5 bar
